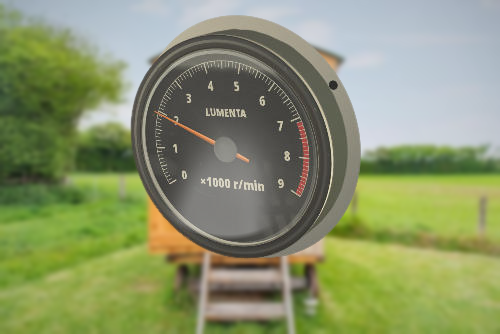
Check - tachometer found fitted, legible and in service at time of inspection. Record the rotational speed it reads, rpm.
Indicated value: 2000 rpm
